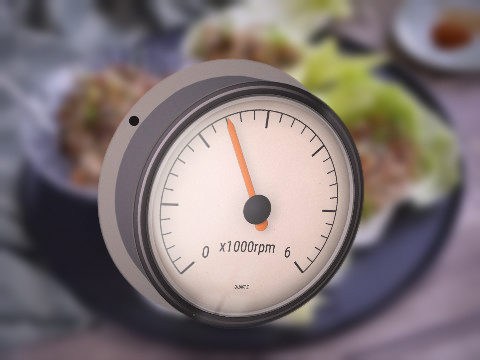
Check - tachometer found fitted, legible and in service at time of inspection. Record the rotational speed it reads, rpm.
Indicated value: 2400 rpm
